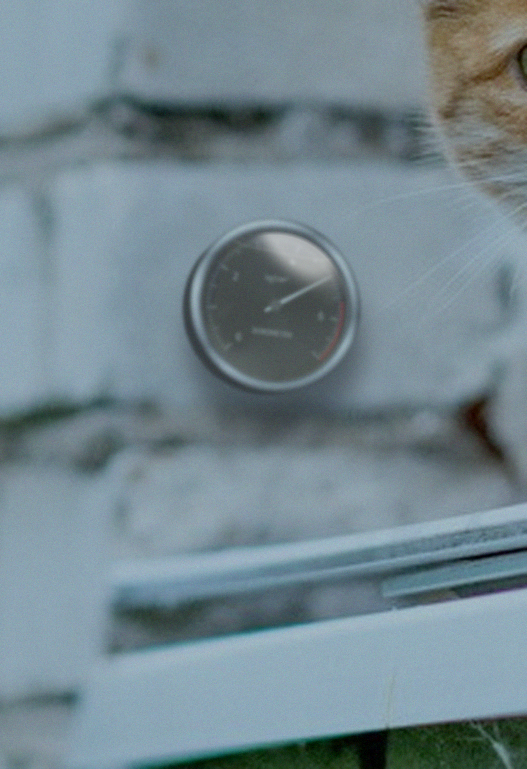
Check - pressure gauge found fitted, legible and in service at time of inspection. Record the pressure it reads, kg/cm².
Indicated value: 5 kg/cm²
